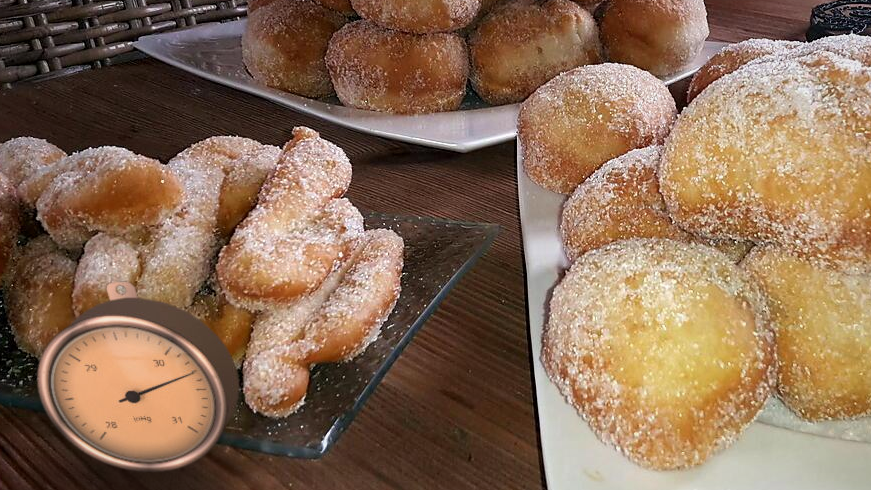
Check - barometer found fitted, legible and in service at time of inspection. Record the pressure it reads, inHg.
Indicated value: 30.3 inHg
